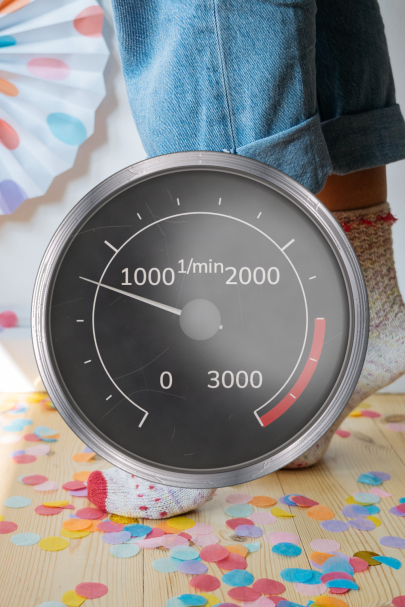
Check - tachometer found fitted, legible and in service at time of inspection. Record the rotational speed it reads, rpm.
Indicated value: 800 rpm
